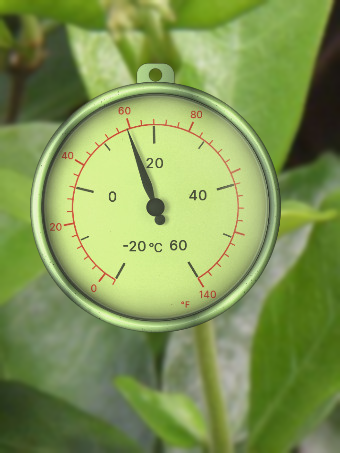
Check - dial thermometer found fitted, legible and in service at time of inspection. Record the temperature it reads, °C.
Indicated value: 15 °C
